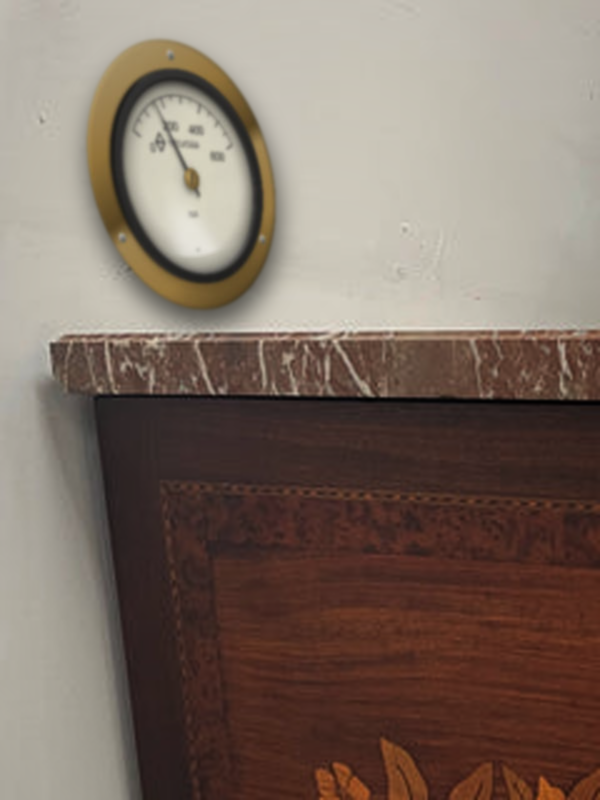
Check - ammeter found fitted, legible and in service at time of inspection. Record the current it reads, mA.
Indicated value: 150 mA
